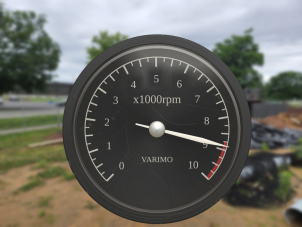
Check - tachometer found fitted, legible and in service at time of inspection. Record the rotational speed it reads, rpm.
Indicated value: 8875 rpm
